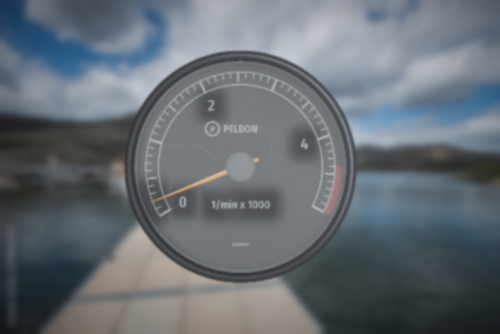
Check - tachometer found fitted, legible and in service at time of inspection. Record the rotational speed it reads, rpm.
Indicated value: 200 rpm
